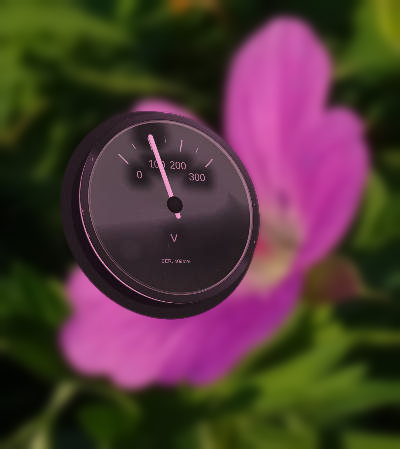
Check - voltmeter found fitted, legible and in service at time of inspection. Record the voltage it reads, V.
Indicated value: 100 V
